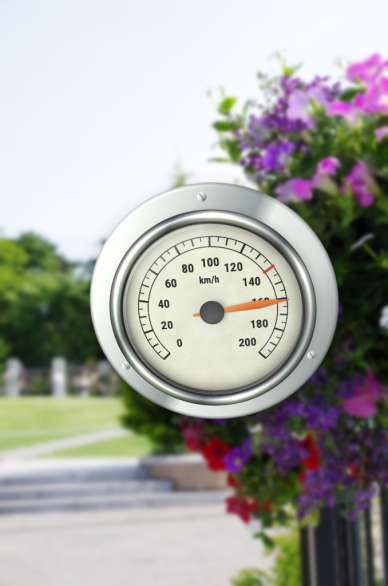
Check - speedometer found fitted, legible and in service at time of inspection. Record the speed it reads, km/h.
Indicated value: 160 km/h
